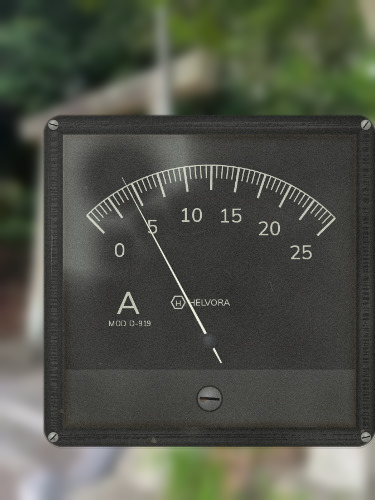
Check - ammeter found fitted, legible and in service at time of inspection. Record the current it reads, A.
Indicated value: 4.5 A
